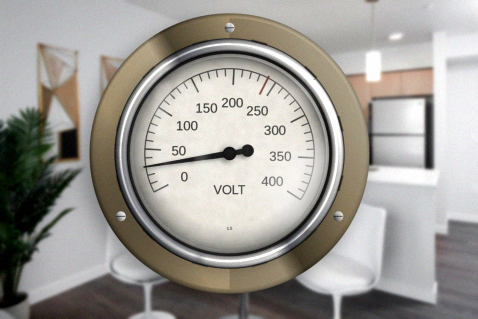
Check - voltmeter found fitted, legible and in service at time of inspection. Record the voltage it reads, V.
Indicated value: 30 V
